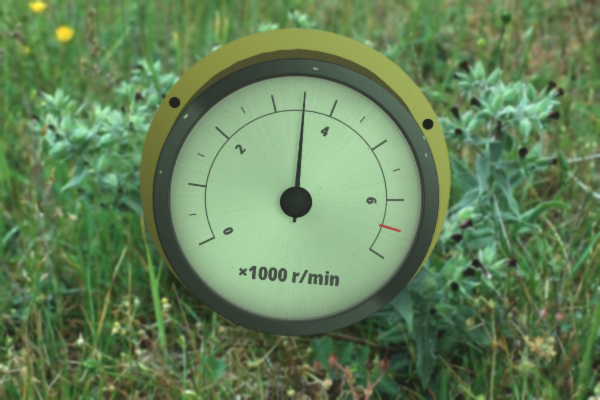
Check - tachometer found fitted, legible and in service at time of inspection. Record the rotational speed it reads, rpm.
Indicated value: 3500 rpm
